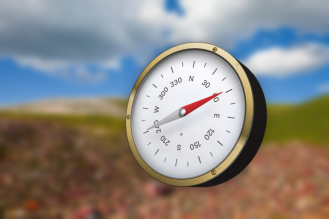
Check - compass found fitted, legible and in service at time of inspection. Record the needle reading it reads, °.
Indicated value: 60 °
